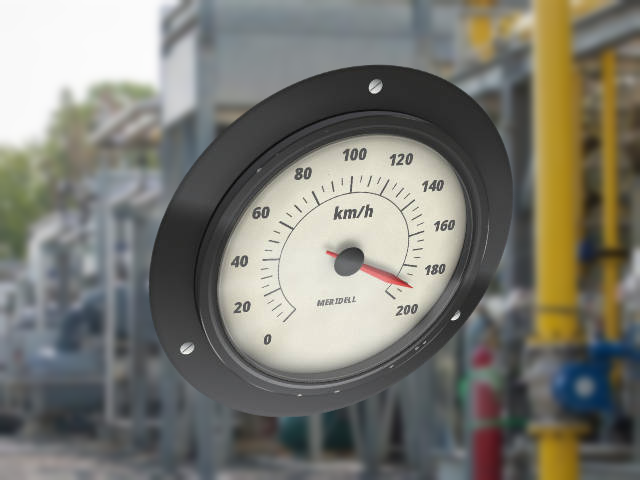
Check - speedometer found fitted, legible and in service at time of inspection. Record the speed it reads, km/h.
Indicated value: 190 km/h
